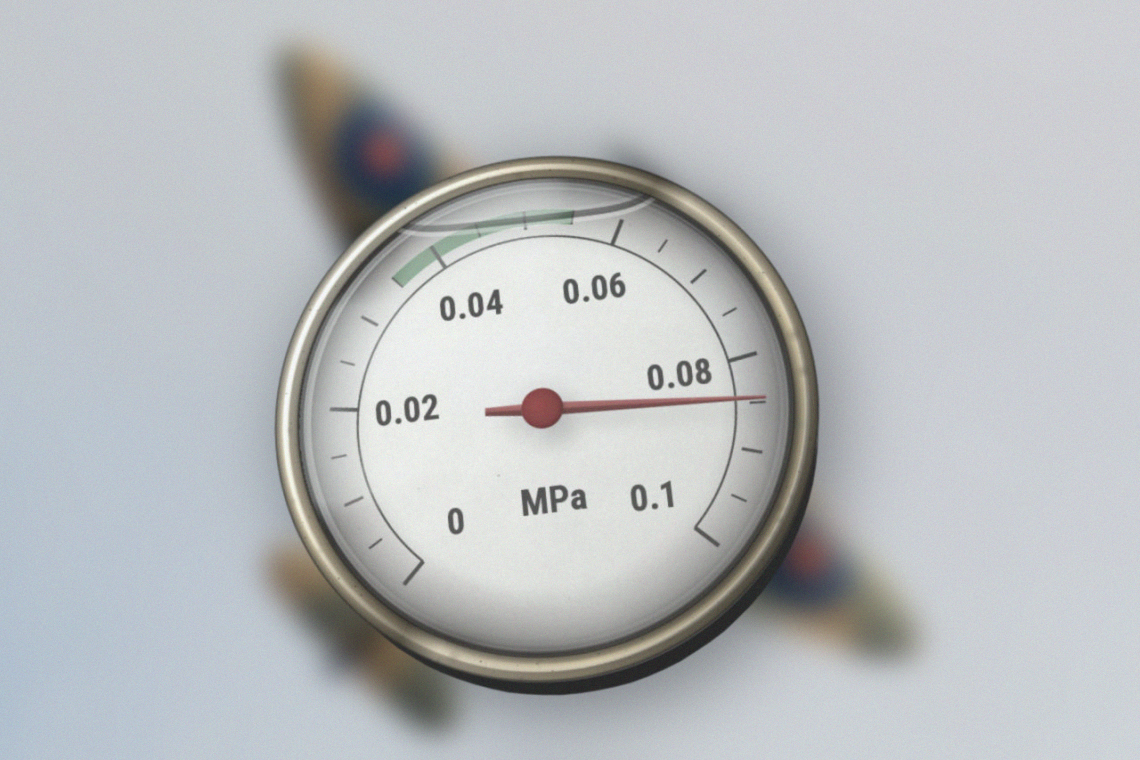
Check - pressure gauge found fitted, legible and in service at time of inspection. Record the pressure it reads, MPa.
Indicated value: 0.085 MPa
